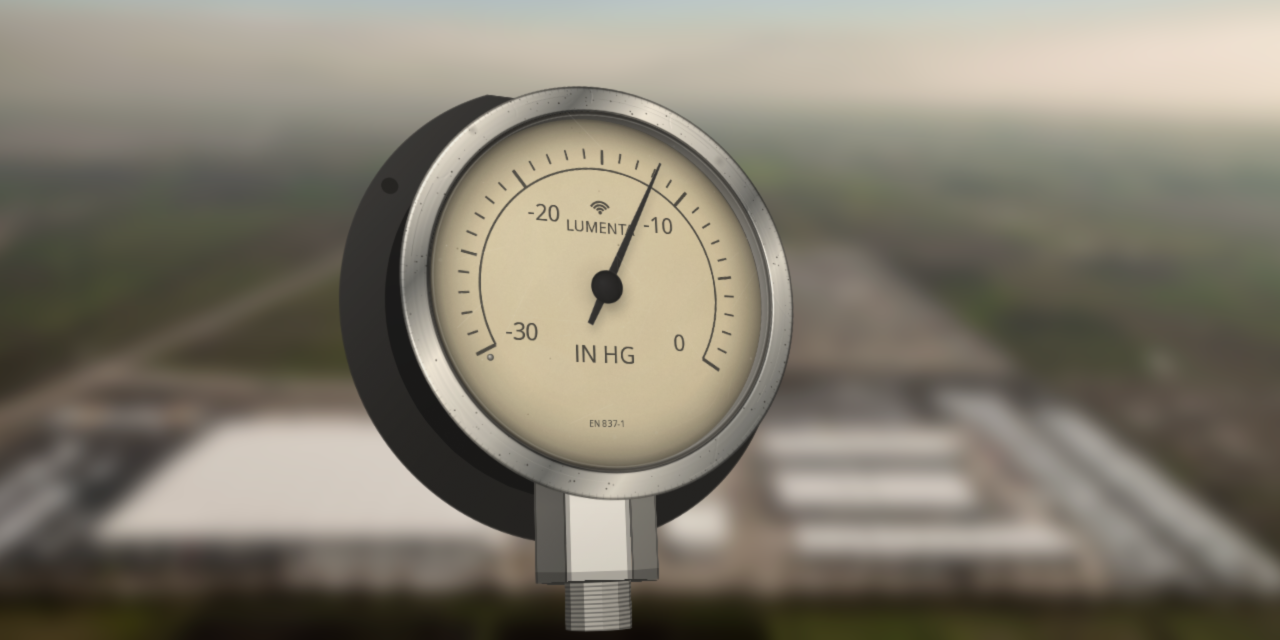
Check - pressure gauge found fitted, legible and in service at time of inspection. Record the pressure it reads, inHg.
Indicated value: -12 inHg
